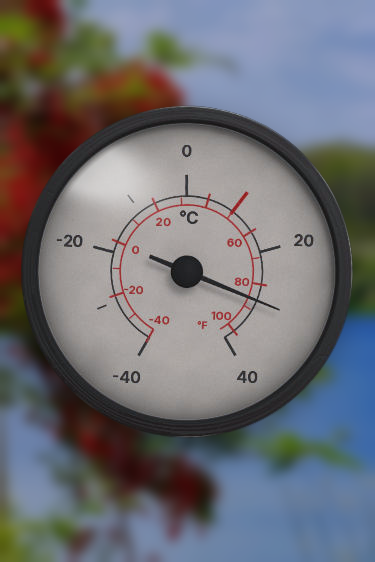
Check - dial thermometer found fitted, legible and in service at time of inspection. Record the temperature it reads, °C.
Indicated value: 30 °C
